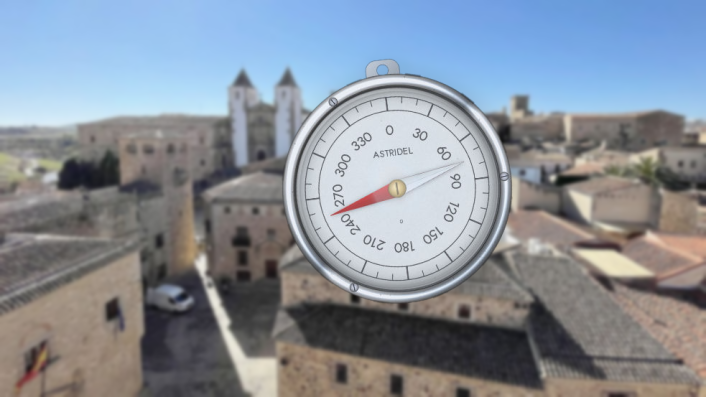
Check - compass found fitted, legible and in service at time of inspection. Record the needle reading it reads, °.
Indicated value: 255 °
